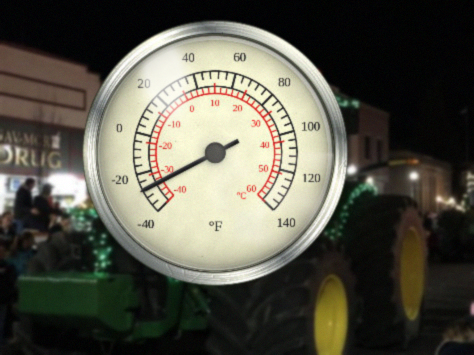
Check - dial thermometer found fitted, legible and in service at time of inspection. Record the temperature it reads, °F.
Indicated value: -28 °F
